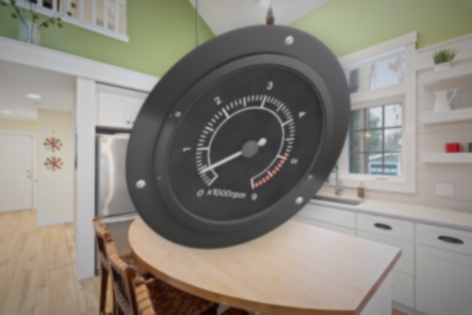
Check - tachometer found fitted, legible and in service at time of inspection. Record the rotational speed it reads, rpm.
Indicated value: 500 rpm
